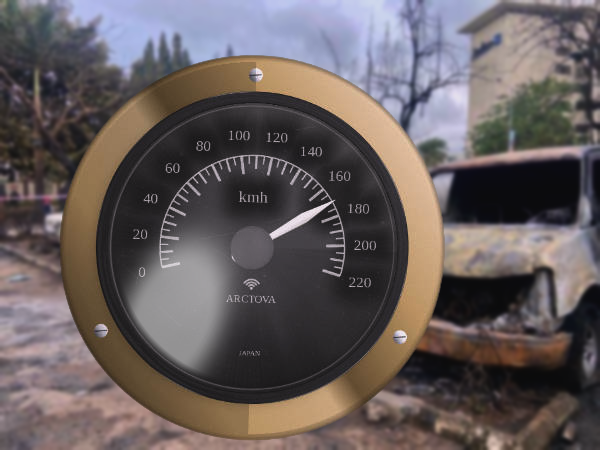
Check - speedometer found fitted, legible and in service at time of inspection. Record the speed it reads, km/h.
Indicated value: 170 km/h
